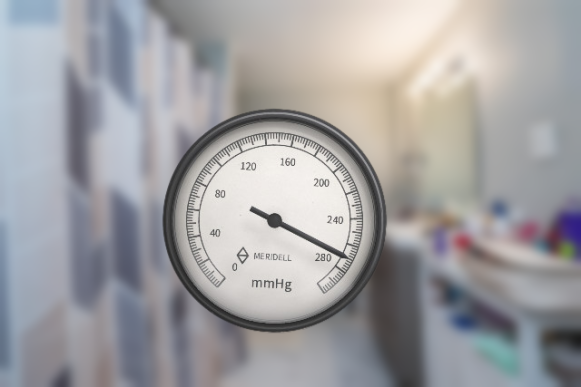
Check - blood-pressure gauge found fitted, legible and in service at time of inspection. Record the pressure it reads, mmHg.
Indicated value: 270 mmHg
